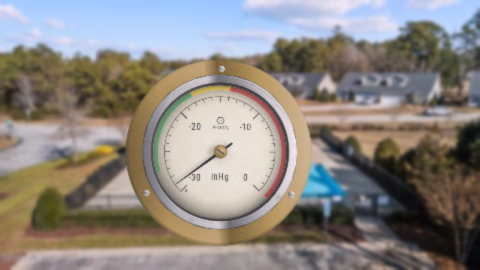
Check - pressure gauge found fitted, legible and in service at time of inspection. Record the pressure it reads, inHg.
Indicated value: -29 inHg
